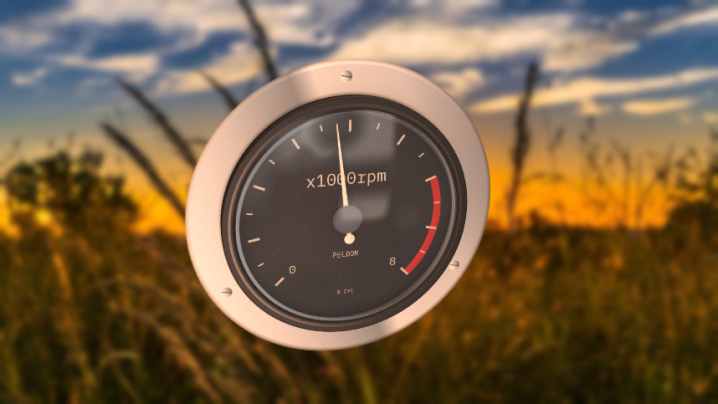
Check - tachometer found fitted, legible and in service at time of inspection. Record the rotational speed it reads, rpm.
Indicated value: 3750 rpm
